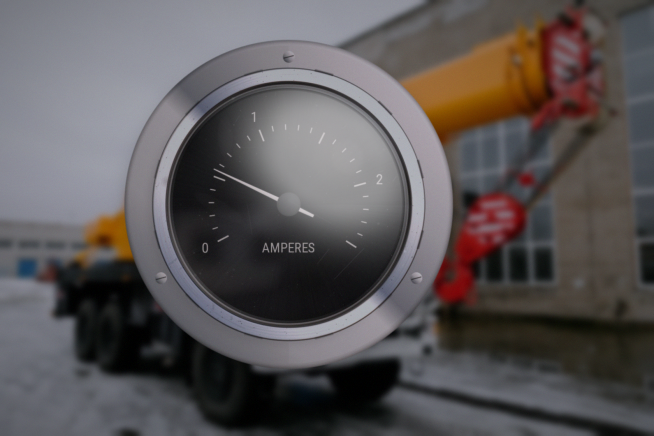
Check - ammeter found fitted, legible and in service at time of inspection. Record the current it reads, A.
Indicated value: 0.55 A
